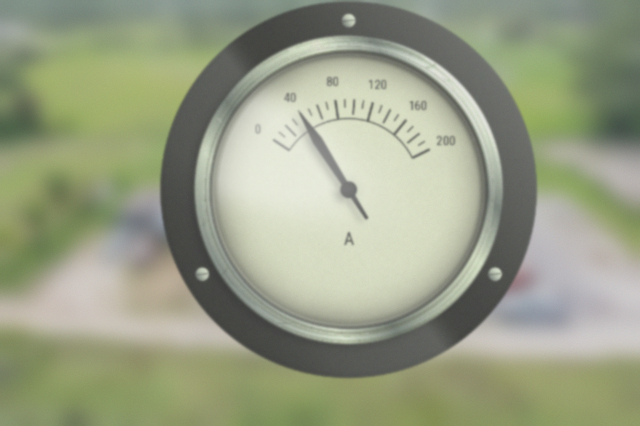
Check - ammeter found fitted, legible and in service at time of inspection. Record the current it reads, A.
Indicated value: 40 A
